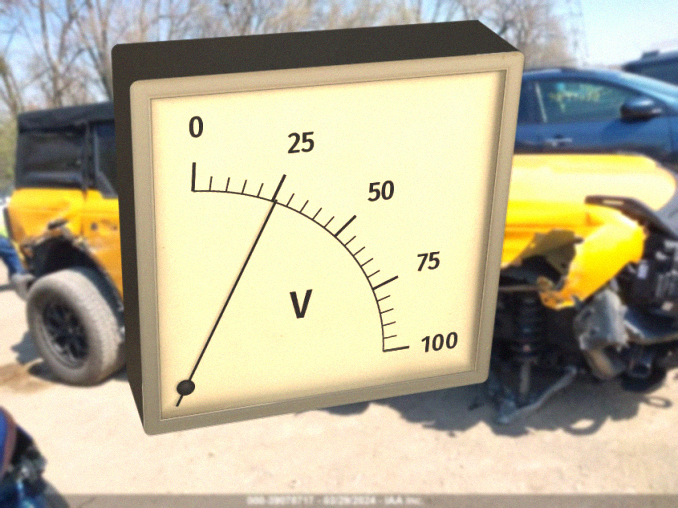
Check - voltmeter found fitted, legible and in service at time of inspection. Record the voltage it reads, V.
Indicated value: 25 V
